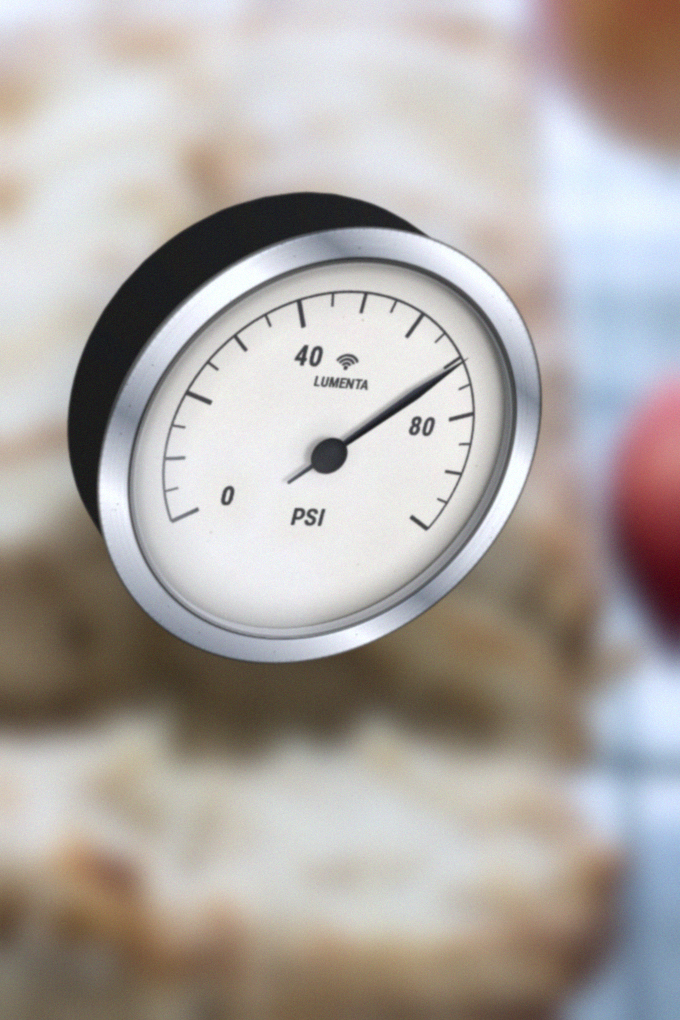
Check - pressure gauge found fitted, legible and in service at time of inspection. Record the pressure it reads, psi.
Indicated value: 70 psi
